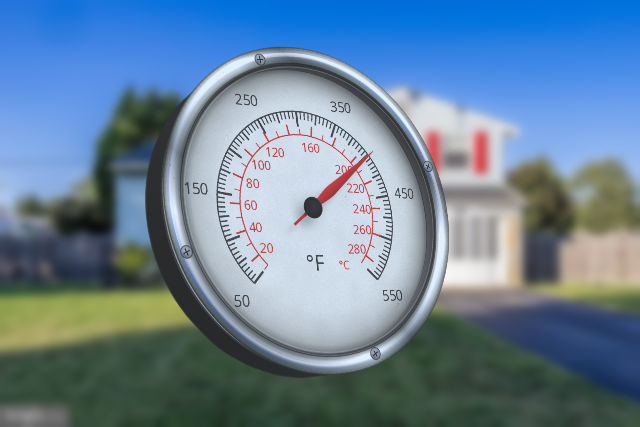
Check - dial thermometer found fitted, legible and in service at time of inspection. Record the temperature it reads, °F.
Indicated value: 400 °F
